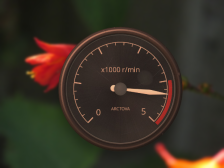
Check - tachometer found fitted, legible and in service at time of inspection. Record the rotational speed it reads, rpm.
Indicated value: 4300 rpm
